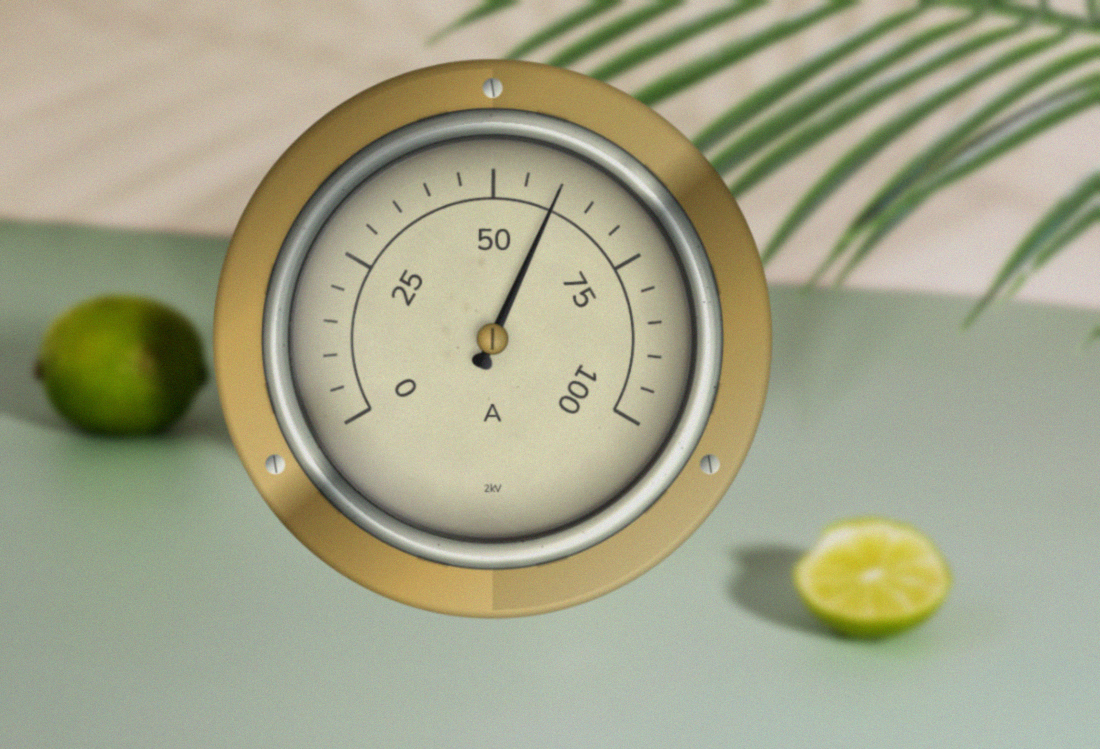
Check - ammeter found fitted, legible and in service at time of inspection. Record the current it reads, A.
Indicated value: 60 A
